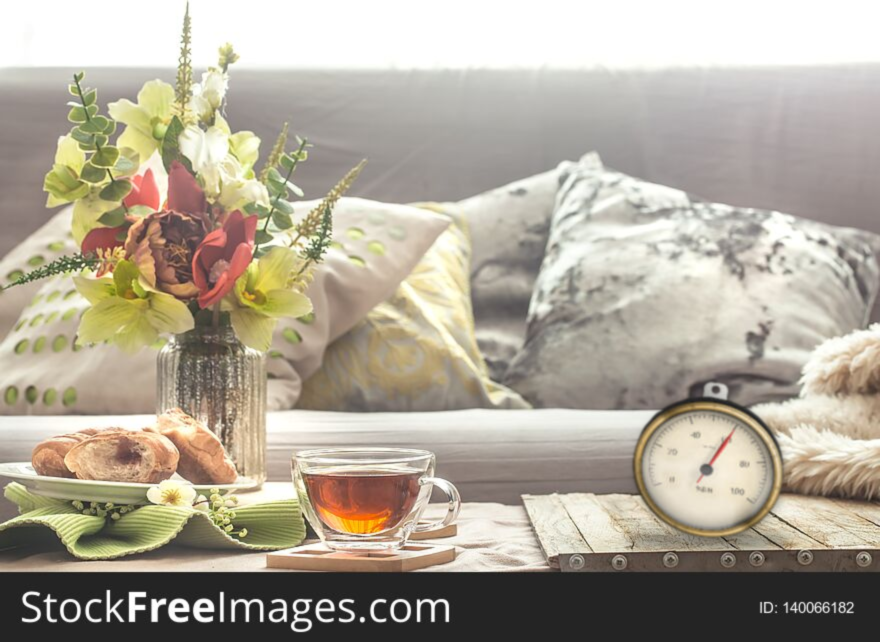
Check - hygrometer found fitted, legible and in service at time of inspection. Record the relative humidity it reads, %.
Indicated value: 60 %
